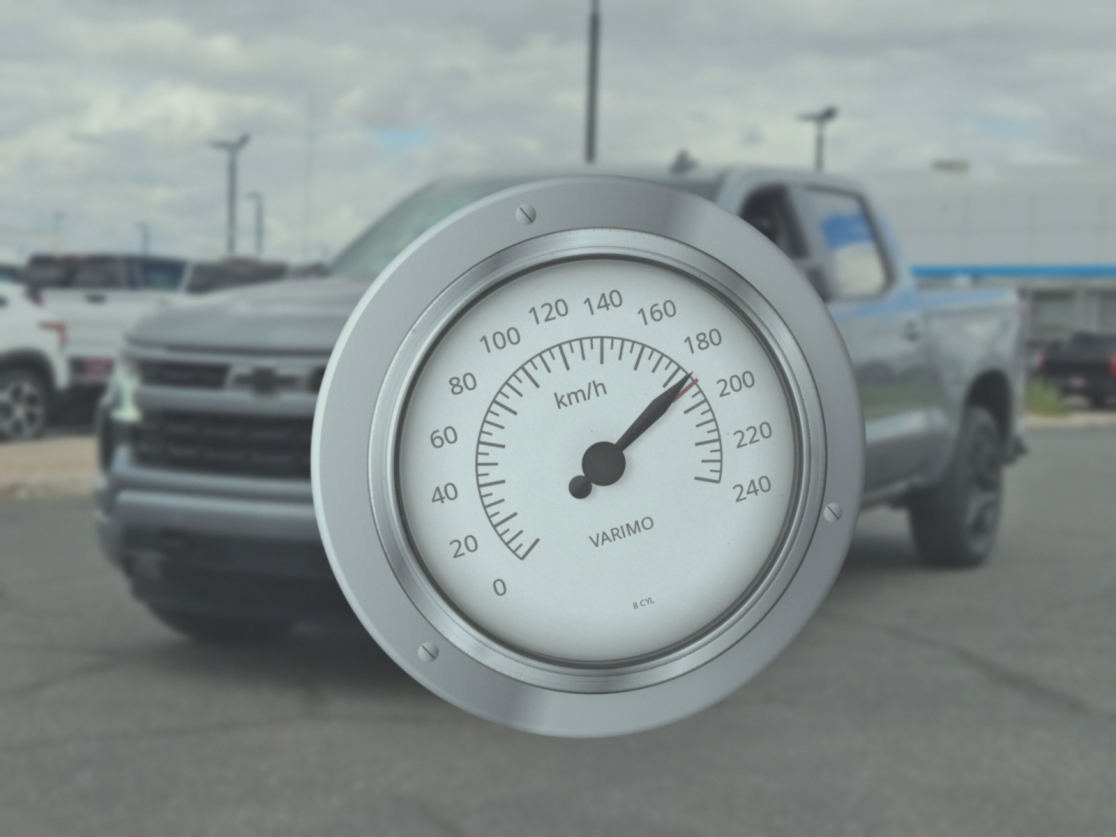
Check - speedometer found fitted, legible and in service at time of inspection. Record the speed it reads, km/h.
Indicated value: 185 km/h
